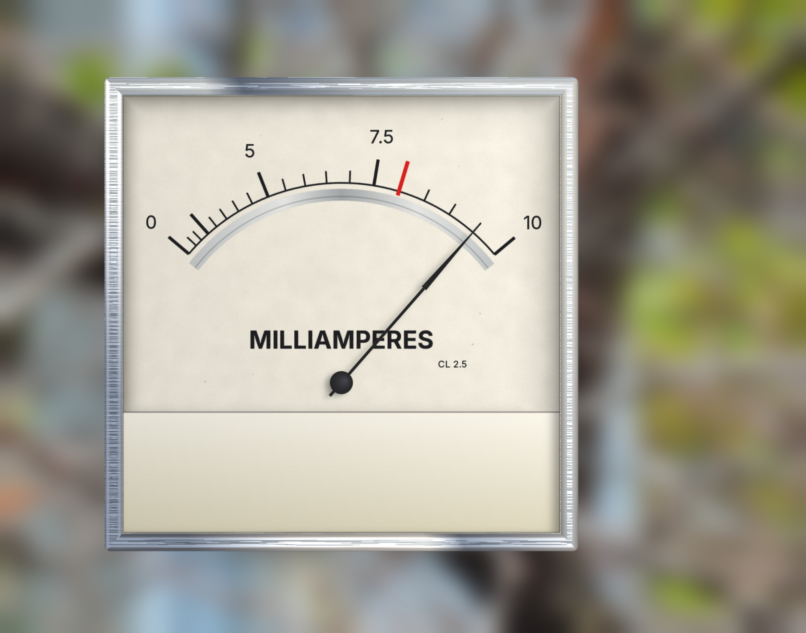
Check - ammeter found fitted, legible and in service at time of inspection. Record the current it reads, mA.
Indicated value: 9.5 mA
